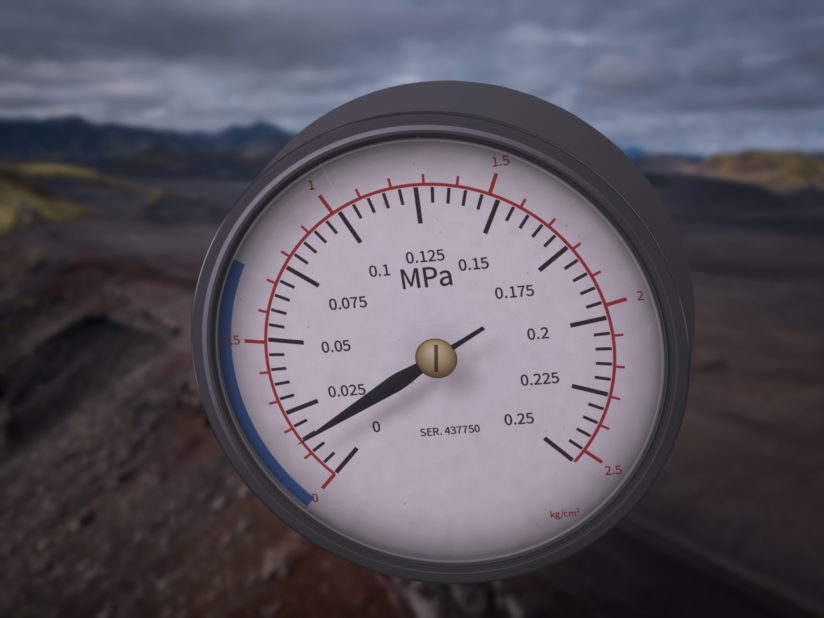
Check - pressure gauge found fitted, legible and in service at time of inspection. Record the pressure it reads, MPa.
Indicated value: 0.015 MPa
